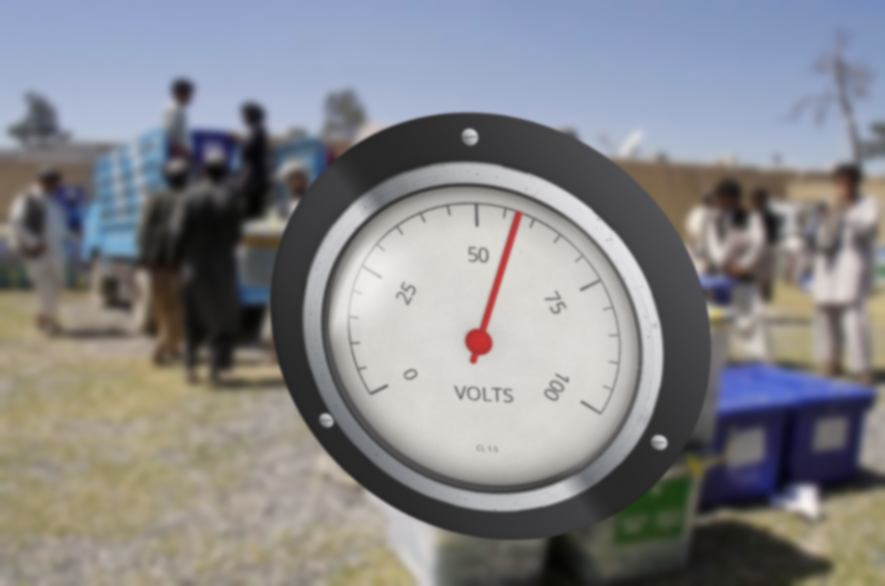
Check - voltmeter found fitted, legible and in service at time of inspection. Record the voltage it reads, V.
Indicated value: 57.5 V
